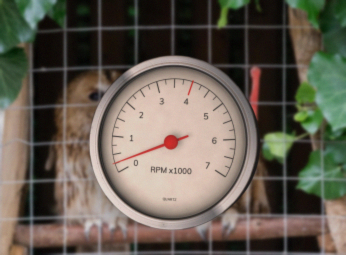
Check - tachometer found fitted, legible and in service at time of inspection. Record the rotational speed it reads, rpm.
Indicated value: 250 rpm
